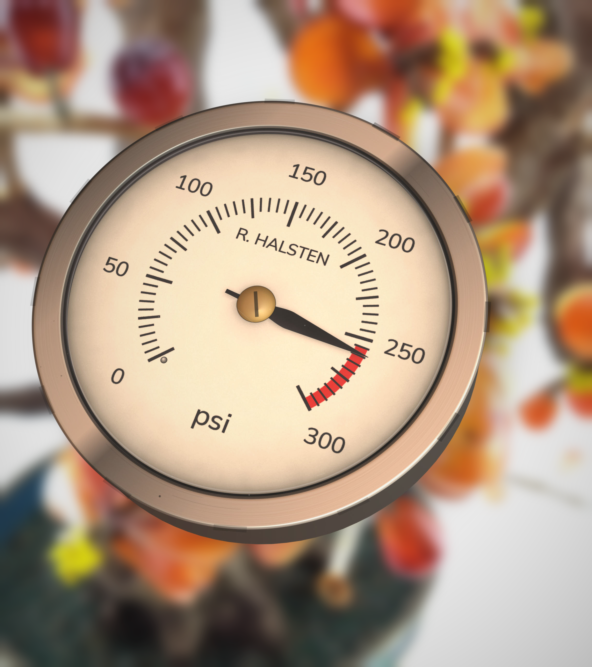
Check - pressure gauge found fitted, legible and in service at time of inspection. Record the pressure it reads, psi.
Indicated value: 260 psi
